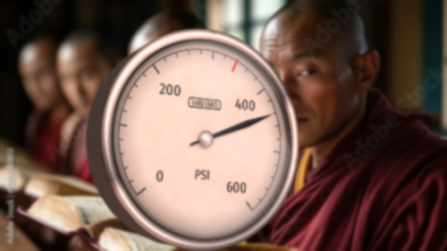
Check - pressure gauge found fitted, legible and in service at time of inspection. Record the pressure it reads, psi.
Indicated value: 440 psi
